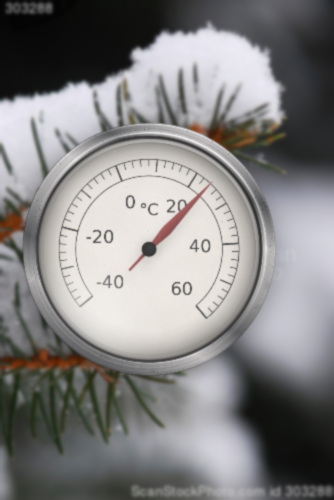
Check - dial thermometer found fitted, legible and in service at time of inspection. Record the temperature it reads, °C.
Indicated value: 24 °C
